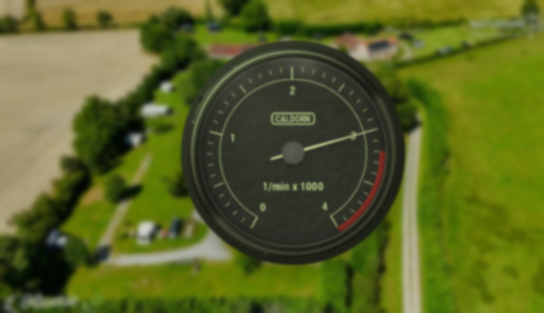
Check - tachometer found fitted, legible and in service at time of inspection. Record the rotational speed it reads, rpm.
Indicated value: 3000 rpm
